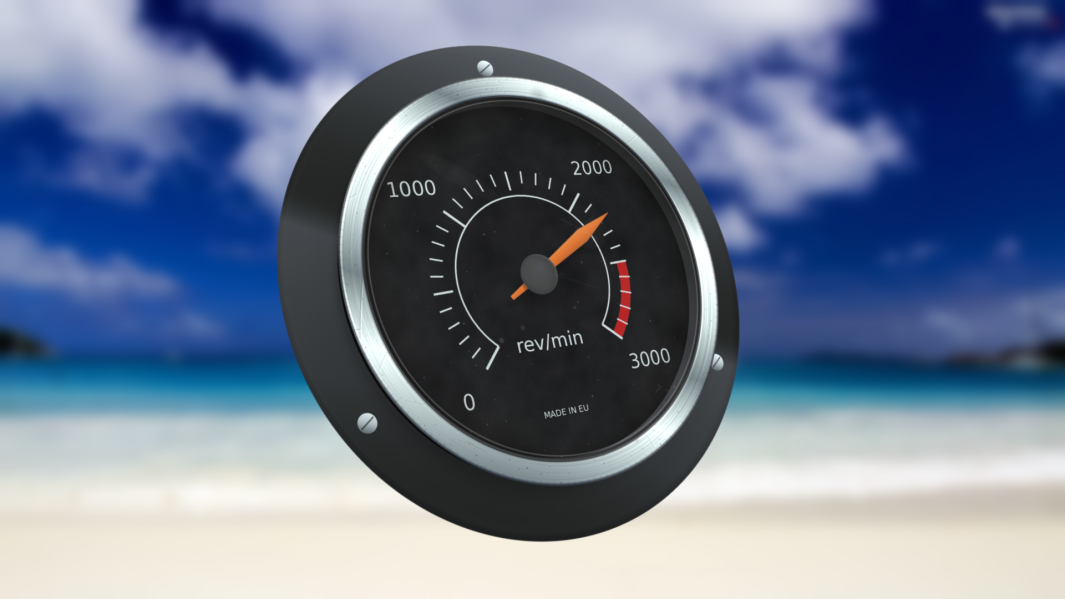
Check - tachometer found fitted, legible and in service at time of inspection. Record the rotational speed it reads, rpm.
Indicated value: 2200 rpm
